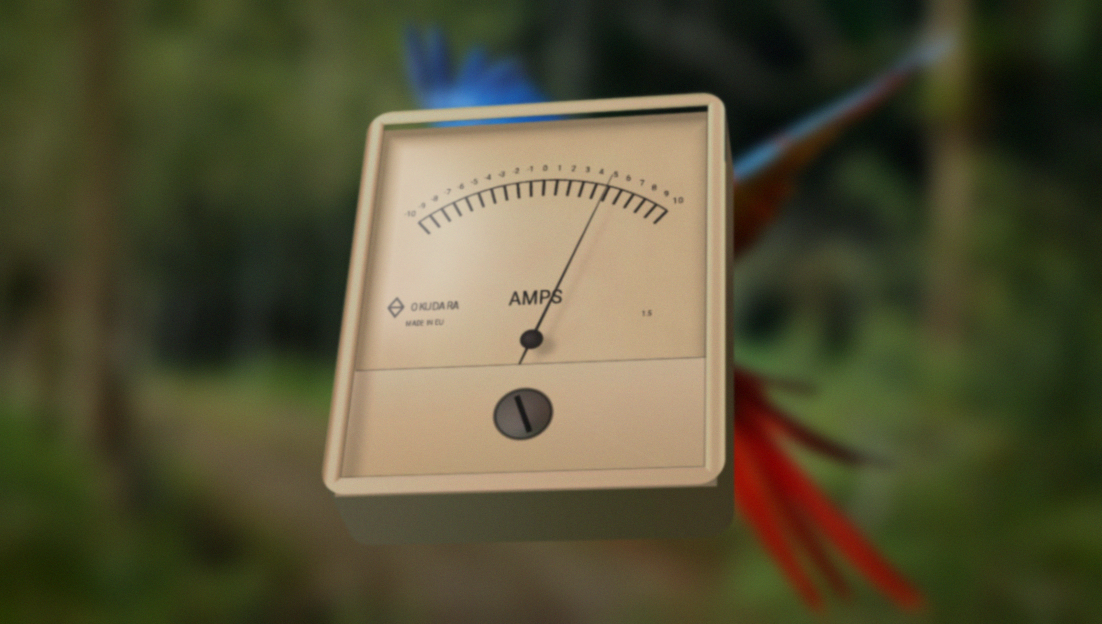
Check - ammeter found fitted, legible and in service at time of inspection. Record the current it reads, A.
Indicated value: 5 A
